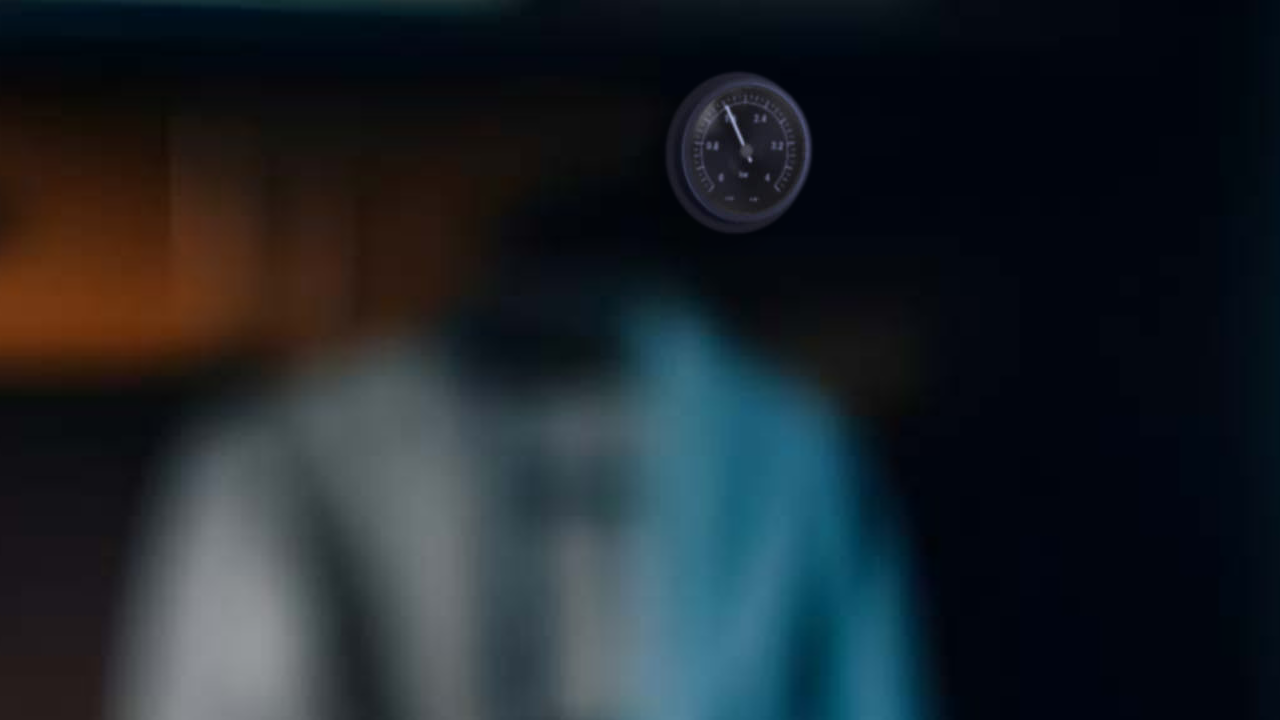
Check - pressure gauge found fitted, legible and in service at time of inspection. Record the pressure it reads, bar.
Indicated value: 1.6 bar
